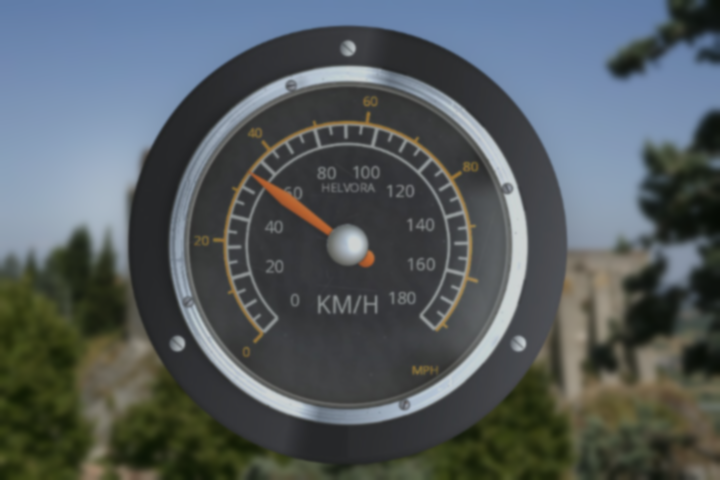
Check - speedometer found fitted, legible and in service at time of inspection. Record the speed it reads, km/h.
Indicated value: 55 km/h
